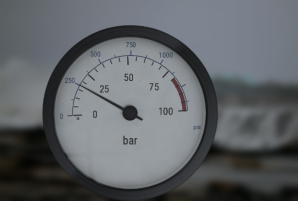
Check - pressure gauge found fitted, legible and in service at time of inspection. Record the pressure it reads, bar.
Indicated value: 17.5 bar
